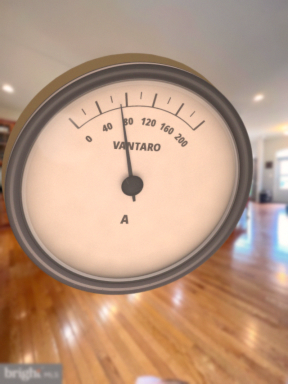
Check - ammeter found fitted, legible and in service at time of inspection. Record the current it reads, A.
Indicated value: 70 A
